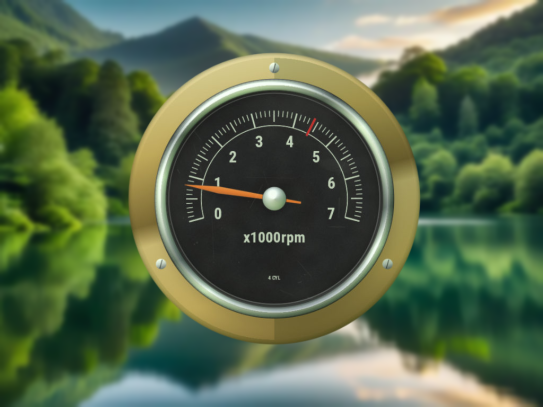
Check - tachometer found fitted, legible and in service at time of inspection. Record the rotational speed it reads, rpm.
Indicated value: 800 rpm
